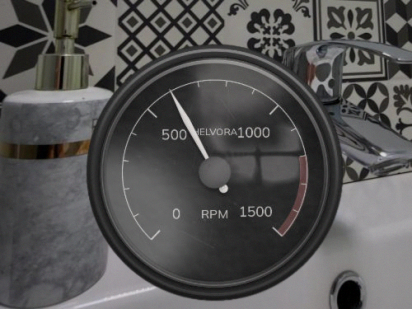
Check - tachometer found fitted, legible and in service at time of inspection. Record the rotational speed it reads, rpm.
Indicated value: 600 rpm
